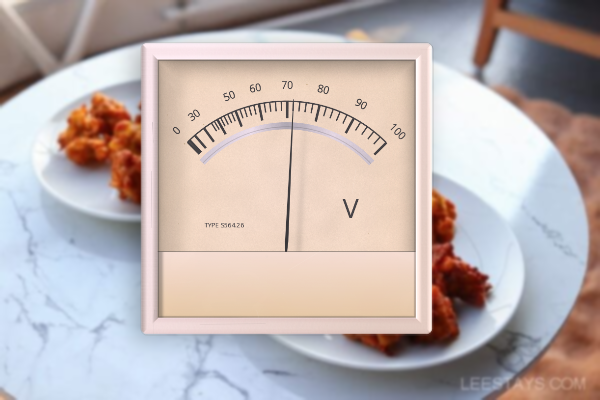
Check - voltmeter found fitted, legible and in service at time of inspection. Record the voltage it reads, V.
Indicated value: 72 V
